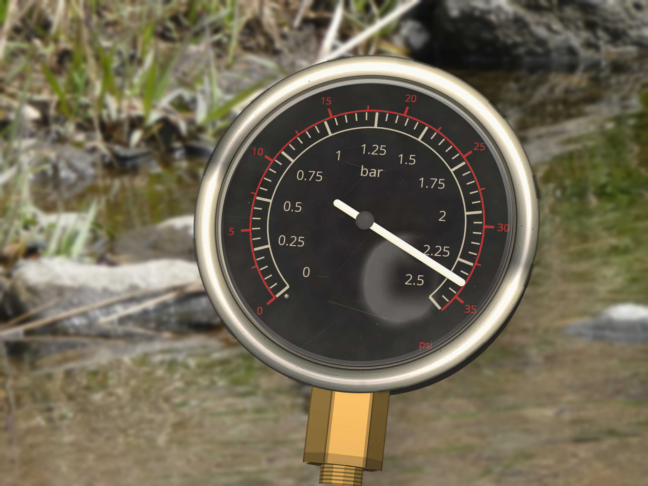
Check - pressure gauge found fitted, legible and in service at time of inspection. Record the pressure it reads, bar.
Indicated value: 2.35 bar
